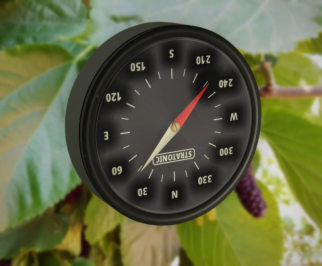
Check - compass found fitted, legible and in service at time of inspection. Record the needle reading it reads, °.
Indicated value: 225 °
